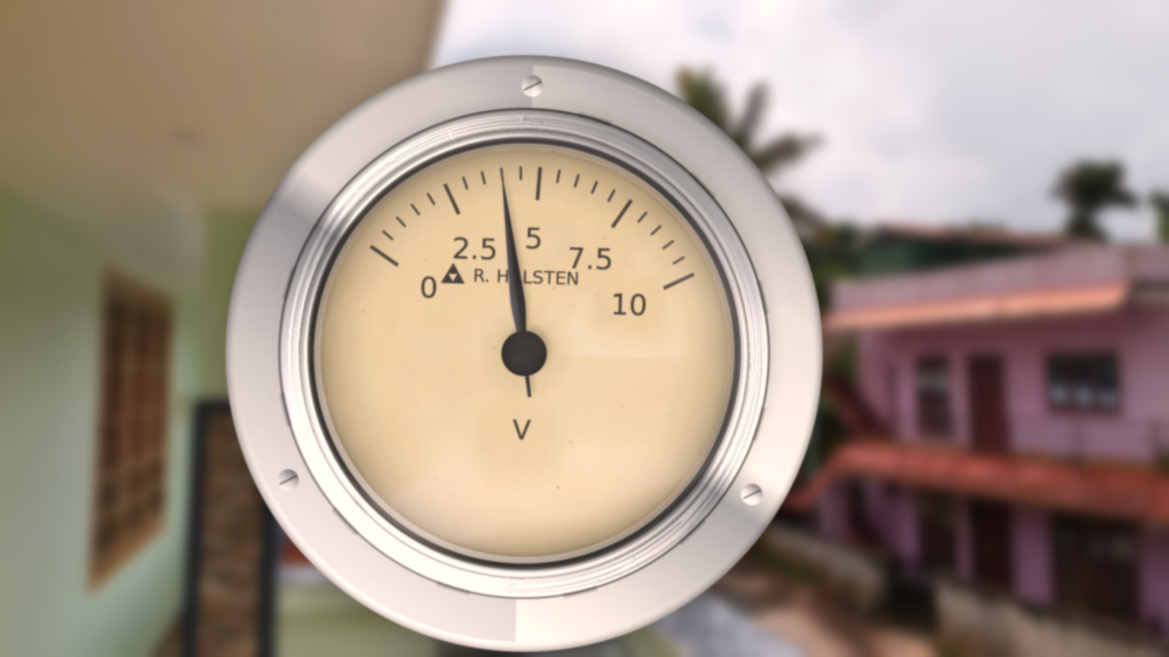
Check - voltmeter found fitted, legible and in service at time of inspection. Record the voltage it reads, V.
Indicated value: 4 V
